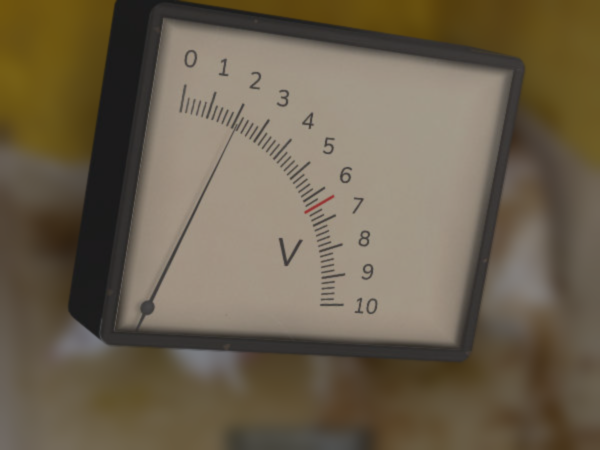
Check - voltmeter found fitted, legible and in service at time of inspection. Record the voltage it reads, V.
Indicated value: 2 V
